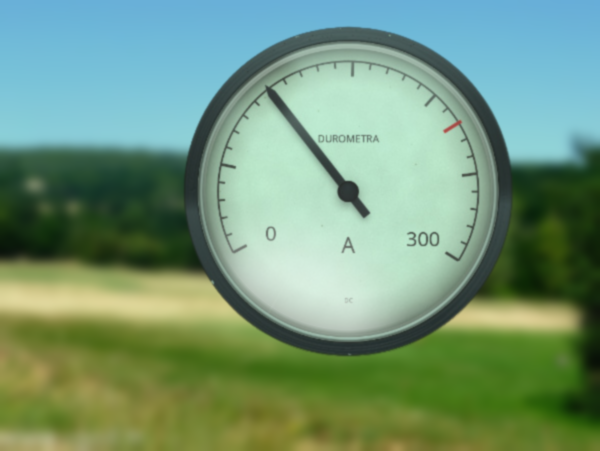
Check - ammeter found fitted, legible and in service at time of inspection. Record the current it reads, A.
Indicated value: 100 A
